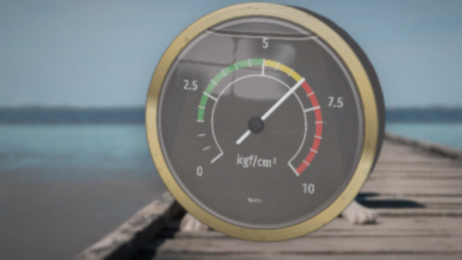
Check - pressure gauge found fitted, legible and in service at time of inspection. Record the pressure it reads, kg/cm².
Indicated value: 6.5 kg/cm²
